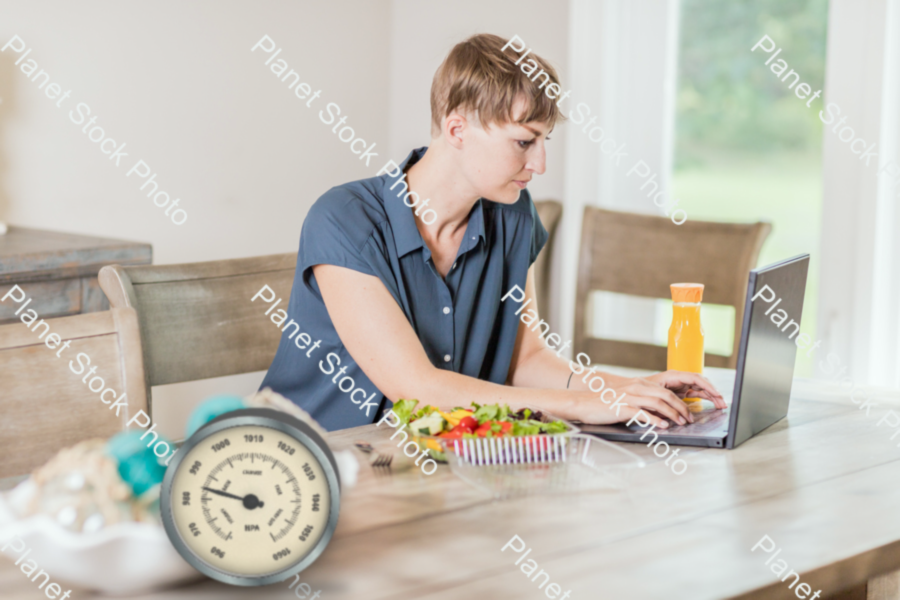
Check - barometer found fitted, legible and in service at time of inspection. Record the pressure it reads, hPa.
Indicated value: 985 hPa
